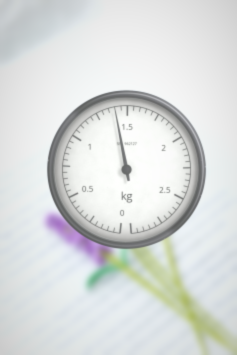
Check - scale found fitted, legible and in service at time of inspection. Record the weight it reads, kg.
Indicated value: 1.4 kg
